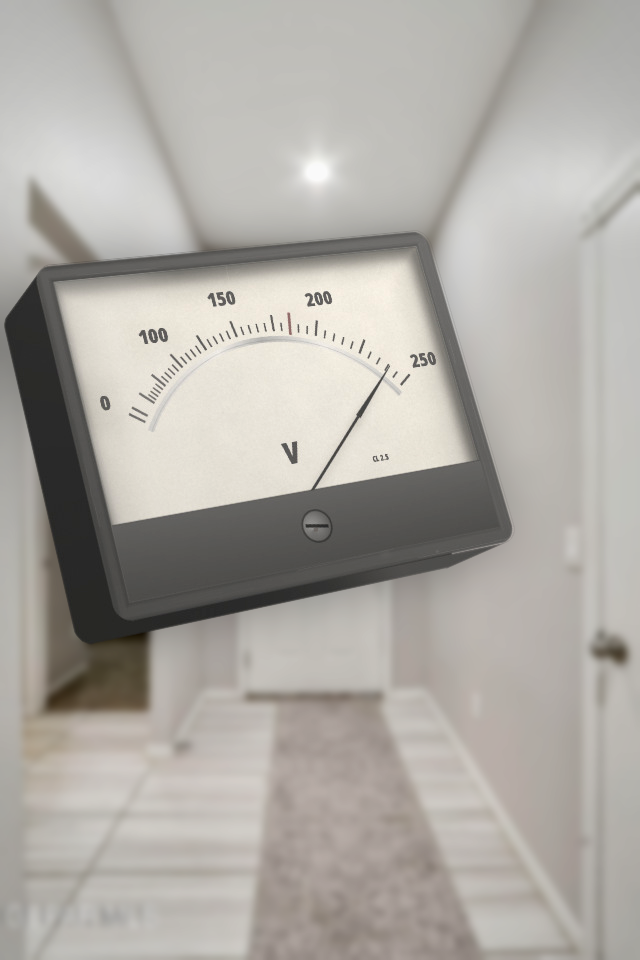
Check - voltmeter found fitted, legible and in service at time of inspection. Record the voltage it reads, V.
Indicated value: 240 V
